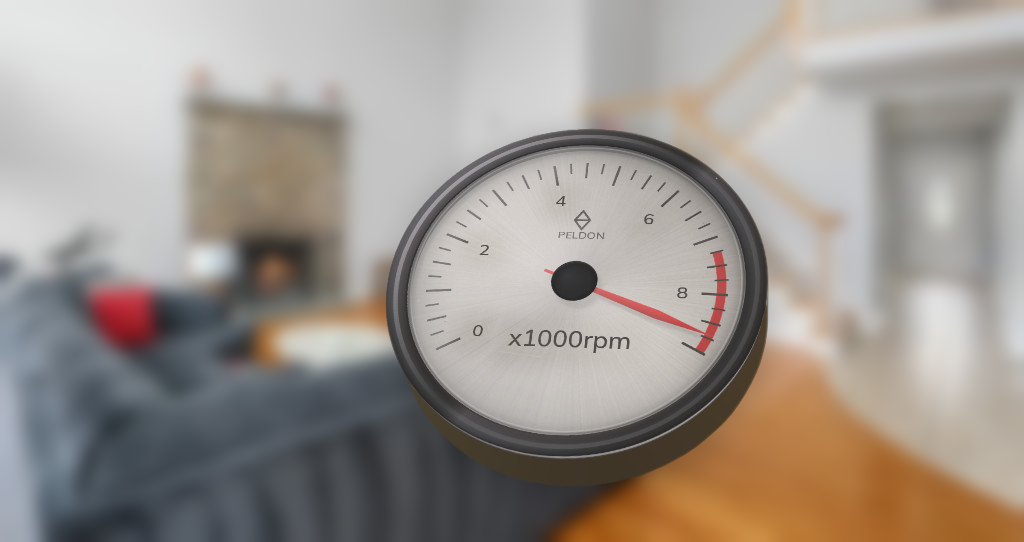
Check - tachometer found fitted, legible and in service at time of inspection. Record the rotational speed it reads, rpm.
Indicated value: 8750 rpm
